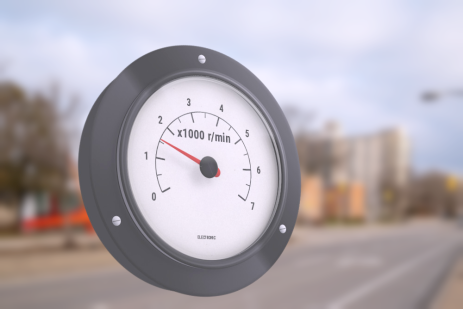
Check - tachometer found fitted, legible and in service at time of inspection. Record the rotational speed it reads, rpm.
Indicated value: 1500 rpm
